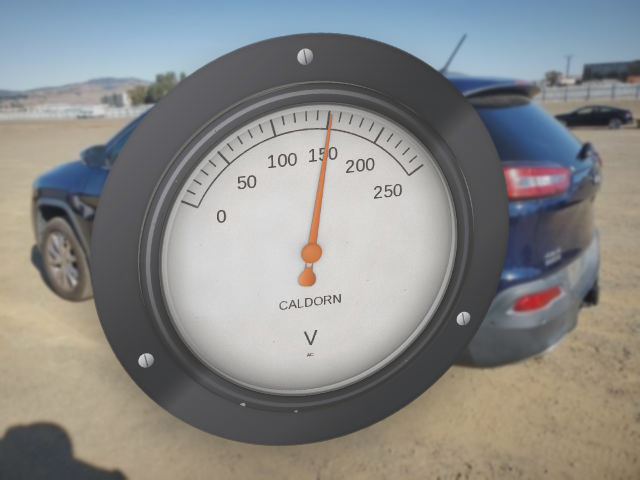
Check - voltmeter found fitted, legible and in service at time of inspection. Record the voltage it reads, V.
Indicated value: 150 V
